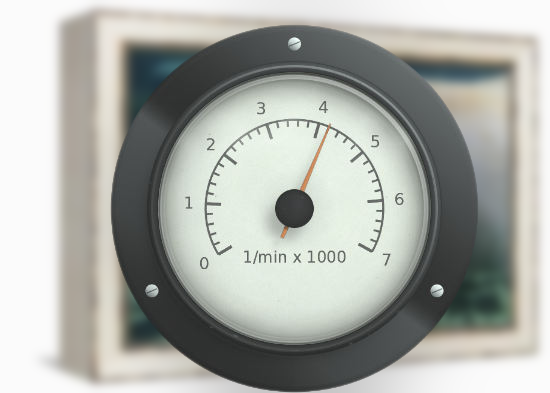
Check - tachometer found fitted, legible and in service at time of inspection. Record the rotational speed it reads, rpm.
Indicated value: 4200 rpm
